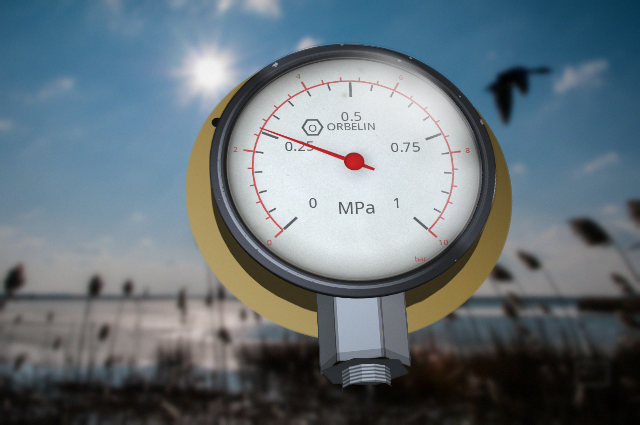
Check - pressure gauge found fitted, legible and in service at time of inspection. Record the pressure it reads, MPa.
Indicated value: 0.25 MPa
